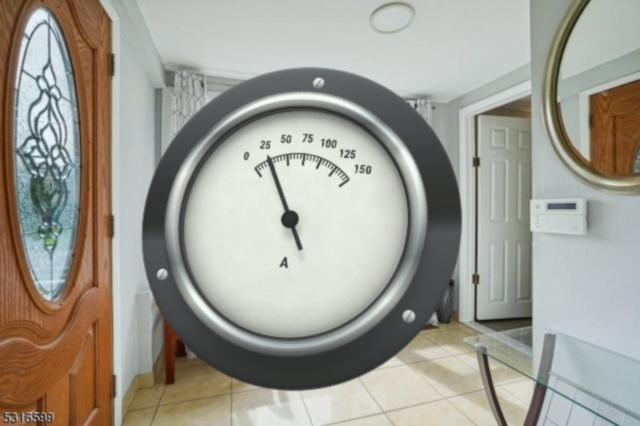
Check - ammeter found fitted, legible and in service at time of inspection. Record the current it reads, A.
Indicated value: 25 A
